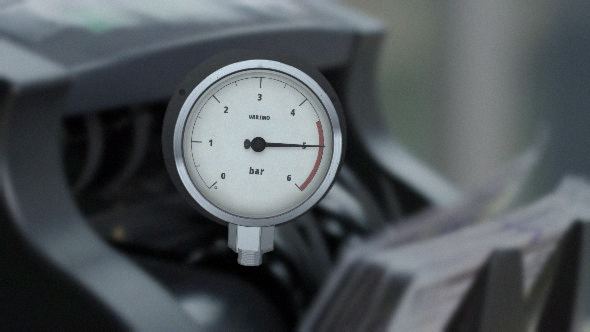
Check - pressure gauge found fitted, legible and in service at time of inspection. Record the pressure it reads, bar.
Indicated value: 5 bar
